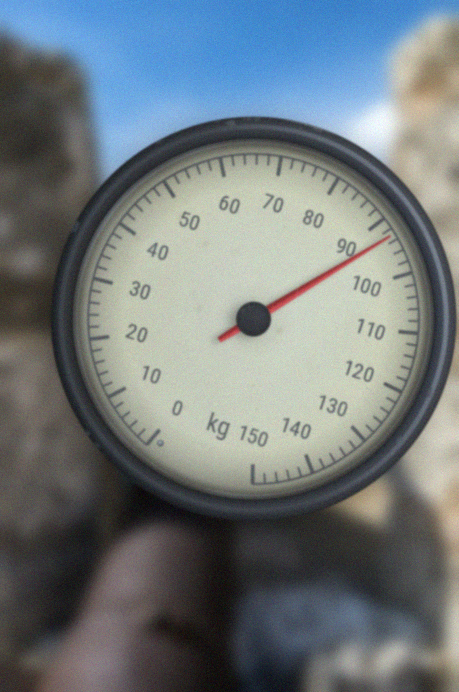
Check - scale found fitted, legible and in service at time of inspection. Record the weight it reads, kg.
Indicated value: 93 kg
